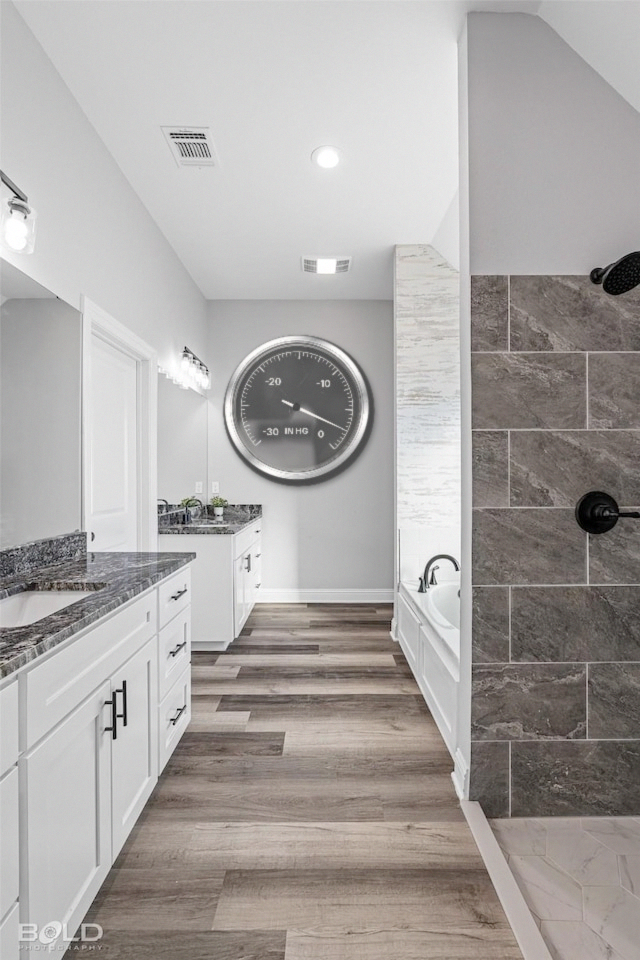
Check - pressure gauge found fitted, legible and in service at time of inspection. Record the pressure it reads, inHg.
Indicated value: -2.5 inHg
